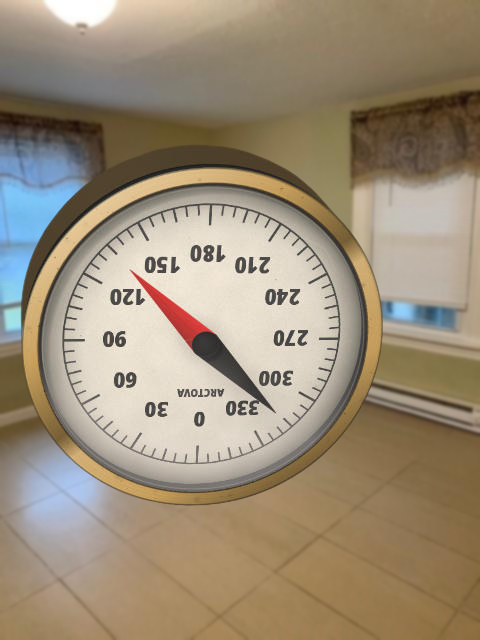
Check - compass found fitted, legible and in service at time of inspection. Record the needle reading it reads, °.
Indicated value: 135 °
